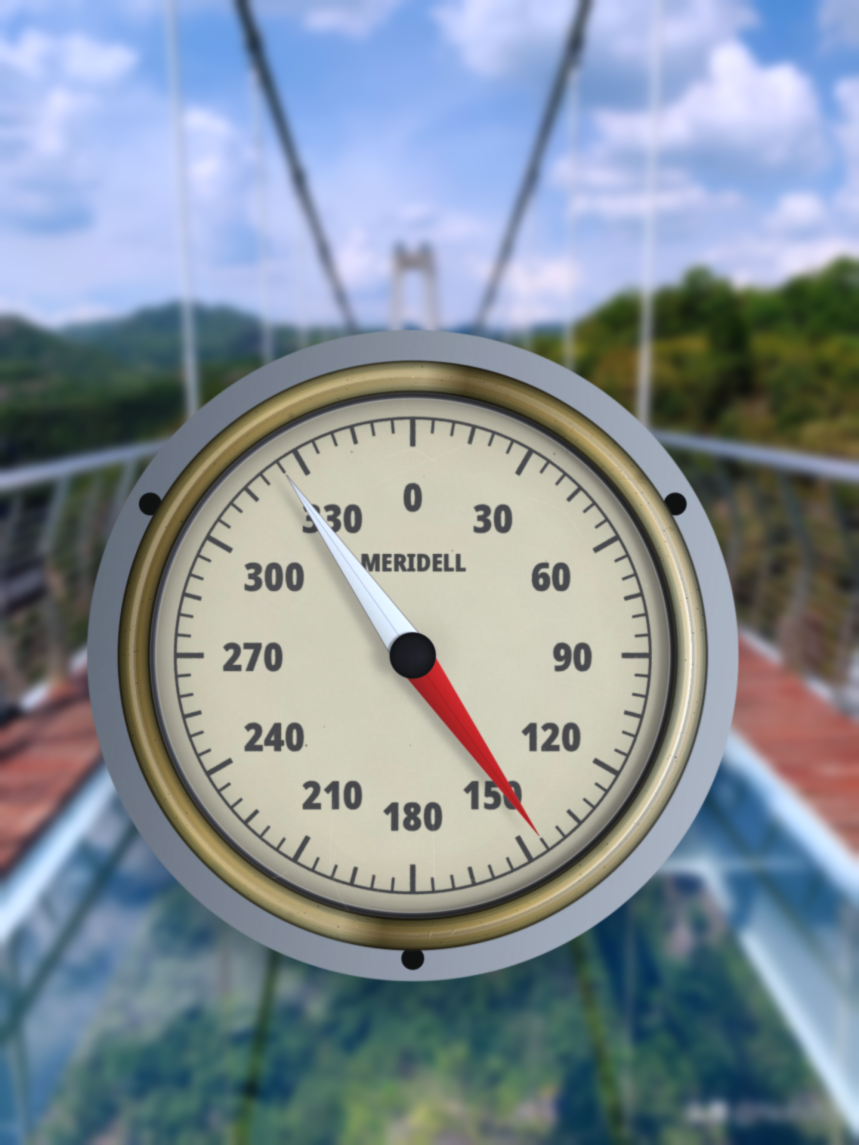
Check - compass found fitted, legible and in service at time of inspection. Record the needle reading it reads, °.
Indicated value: 145 °
